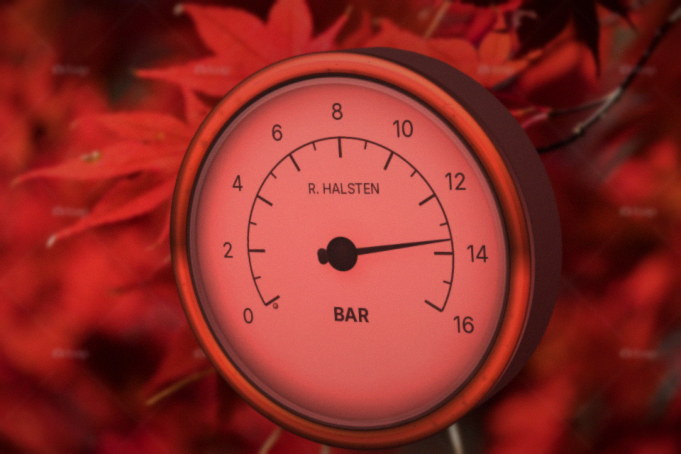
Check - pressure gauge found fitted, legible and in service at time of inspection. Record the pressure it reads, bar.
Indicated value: 13.5 bar
